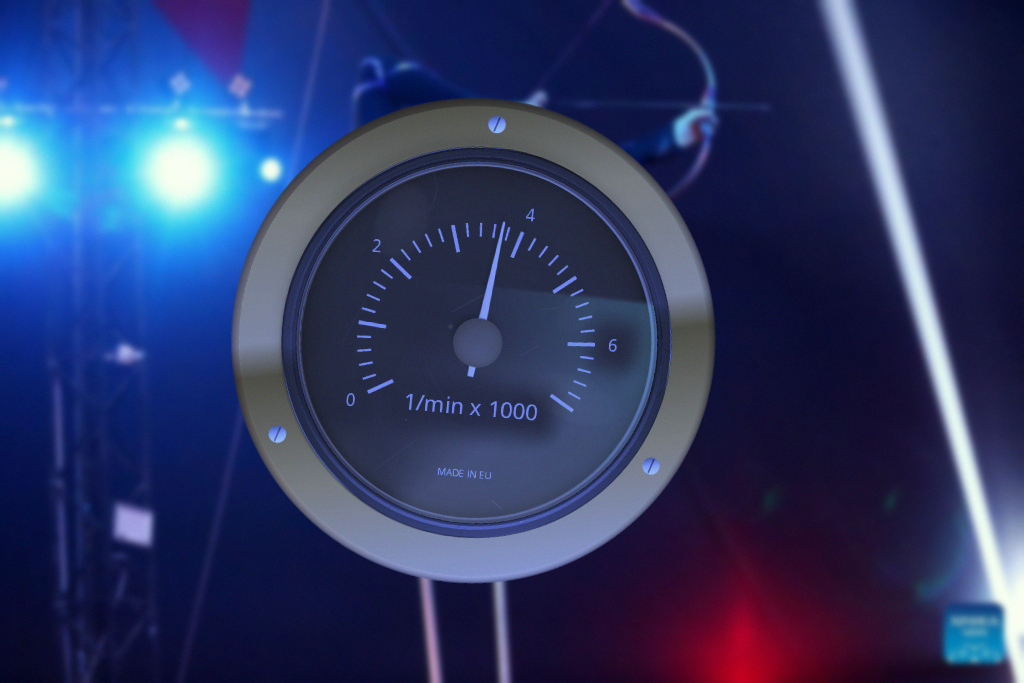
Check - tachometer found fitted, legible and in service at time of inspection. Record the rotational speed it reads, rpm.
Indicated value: 3700 rpm
